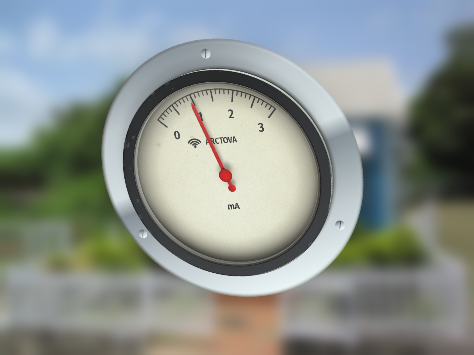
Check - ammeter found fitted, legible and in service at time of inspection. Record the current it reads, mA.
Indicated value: 1 mA
